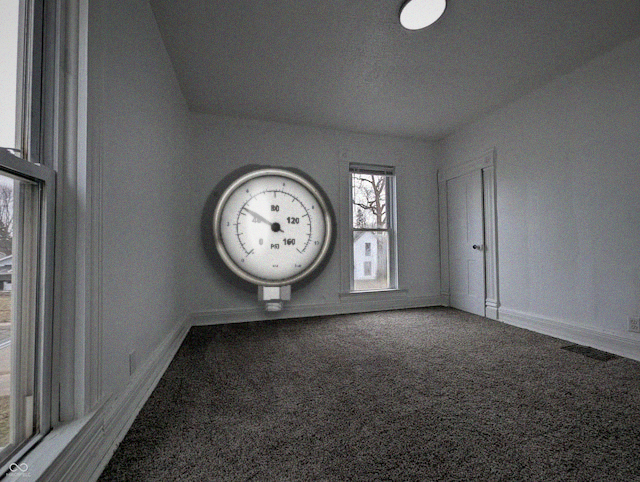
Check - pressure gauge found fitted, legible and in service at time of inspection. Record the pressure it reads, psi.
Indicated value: 45 psi
